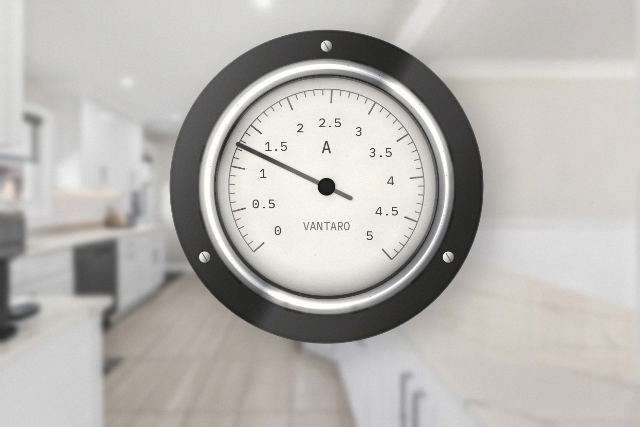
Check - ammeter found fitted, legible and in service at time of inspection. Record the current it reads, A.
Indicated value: 1.25 A
